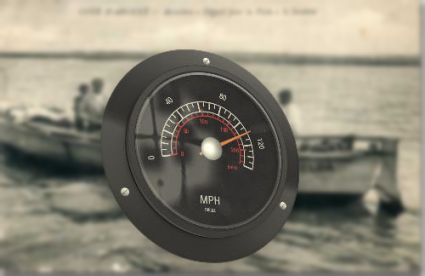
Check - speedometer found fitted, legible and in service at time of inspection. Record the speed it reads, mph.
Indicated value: 110 mph
